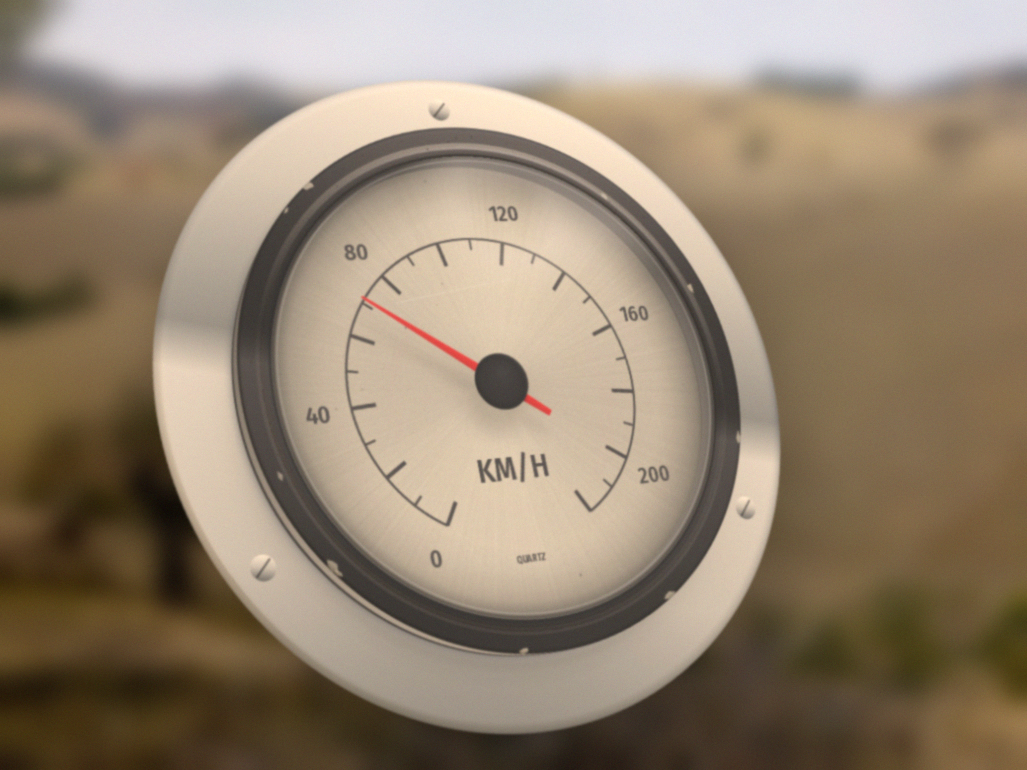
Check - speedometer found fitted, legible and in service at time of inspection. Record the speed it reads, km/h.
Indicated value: 70 km/h
